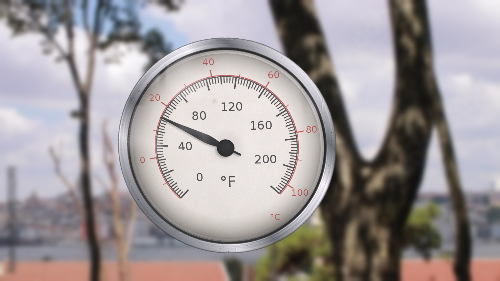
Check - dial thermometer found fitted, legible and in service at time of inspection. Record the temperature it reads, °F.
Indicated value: 60 °F
